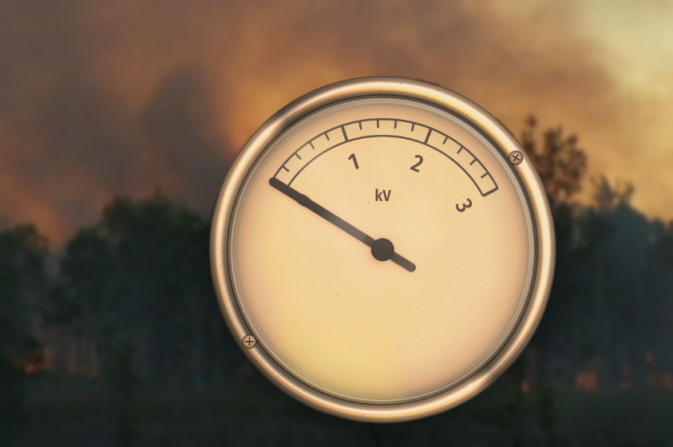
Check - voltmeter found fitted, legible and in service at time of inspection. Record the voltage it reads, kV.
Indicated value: 0 kV
